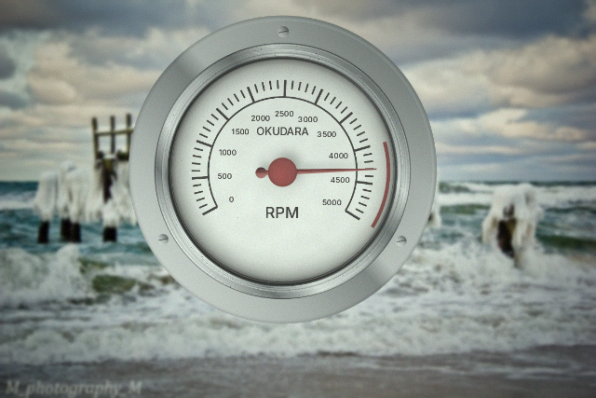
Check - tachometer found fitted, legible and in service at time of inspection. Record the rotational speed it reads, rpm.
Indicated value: 4300 rpm
